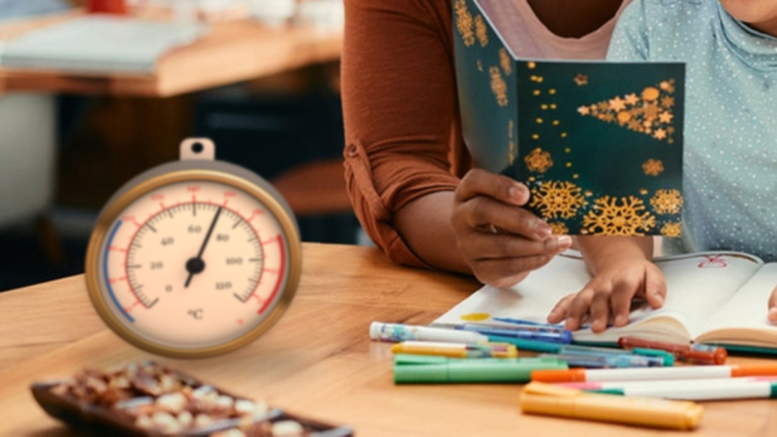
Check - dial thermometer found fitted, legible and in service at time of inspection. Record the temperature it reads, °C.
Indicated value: 70 °C
